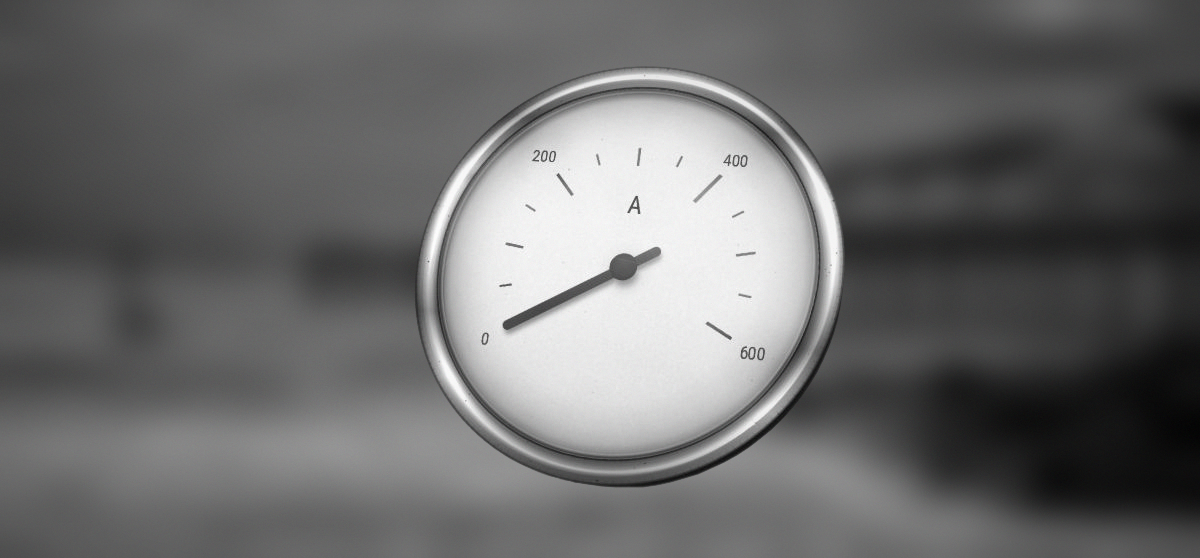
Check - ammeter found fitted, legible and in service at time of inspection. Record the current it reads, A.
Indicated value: 0 A
